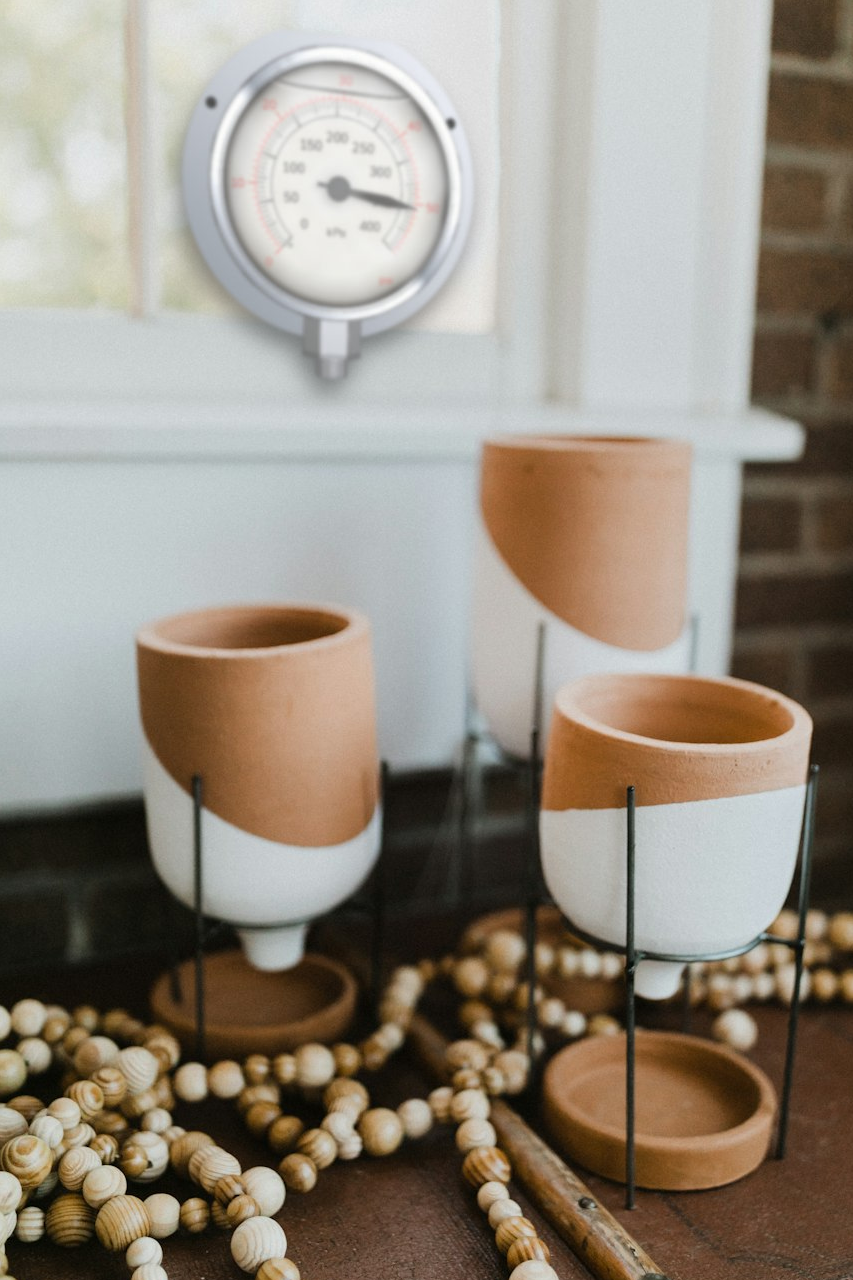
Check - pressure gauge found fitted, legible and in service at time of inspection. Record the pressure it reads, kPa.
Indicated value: 350 kPa
